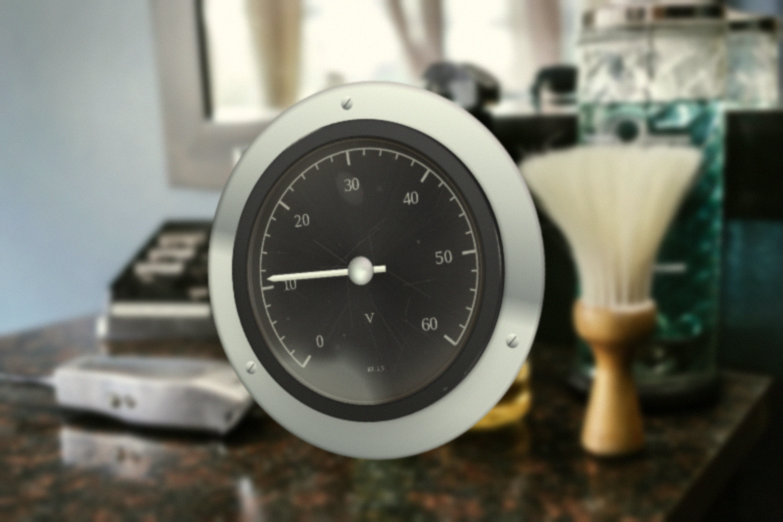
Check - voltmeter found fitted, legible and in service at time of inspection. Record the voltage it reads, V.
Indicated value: 11 V
